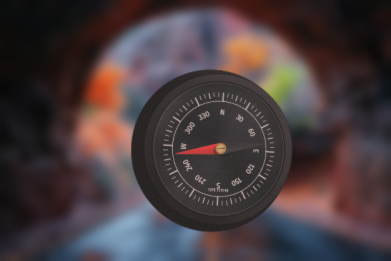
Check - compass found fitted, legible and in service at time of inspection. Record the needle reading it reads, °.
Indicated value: 260 °
